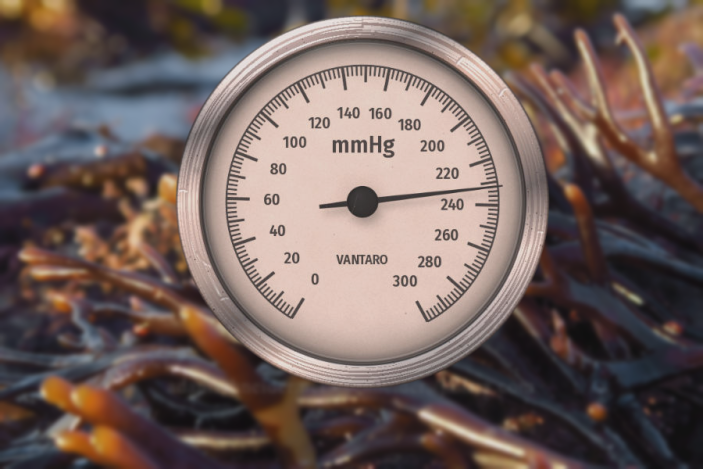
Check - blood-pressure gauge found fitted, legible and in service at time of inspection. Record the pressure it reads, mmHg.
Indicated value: 232 mmHg
